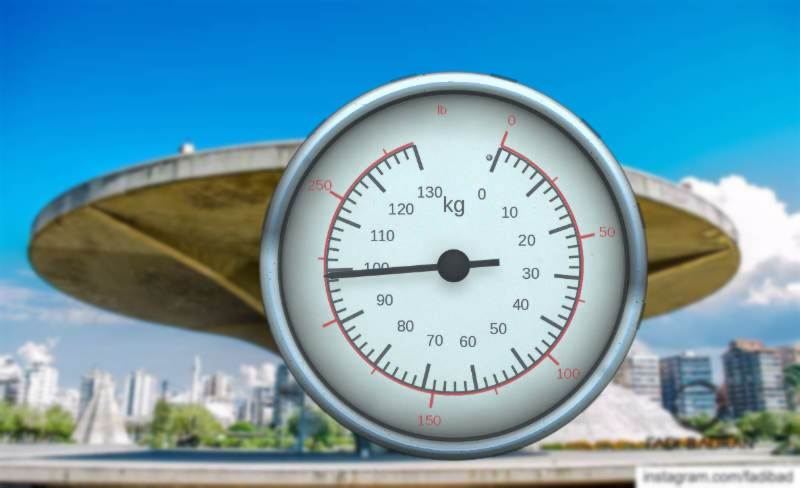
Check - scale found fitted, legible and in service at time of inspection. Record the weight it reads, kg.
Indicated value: 99 kg
